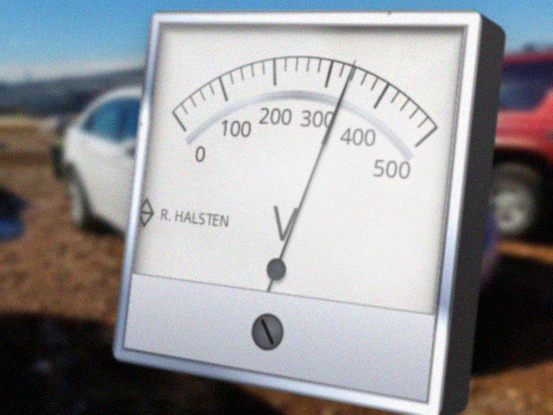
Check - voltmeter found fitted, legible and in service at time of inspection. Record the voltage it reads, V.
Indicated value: 340 V
